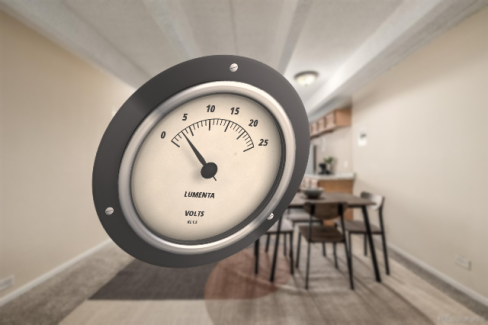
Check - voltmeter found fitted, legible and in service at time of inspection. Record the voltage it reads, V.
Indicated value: 3 V
